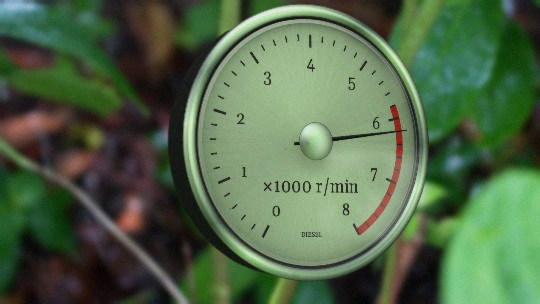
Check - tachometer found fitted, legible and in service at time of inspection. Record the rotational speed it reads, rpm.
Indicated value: 6200 rpm
